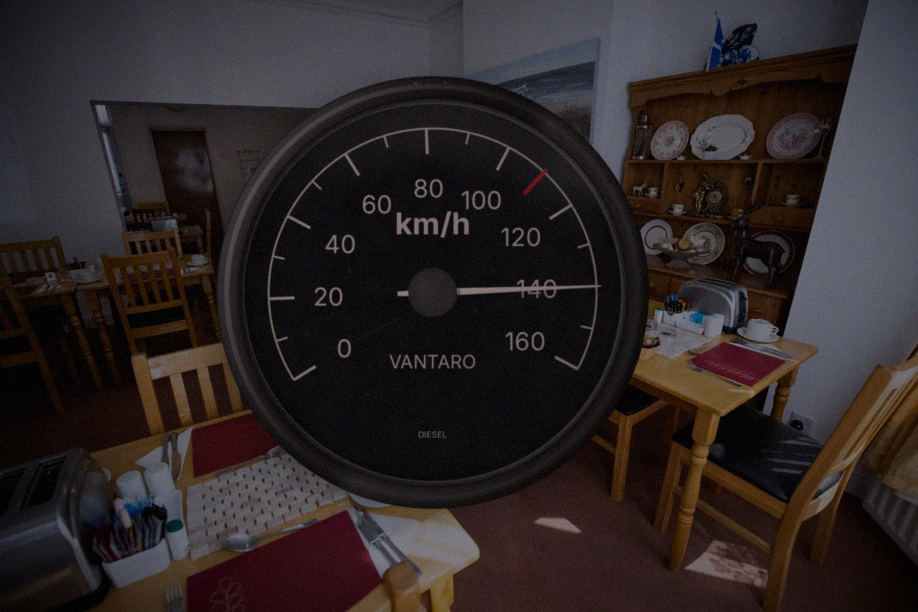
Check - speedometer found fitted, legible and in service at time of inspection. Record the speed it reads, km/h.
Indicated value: 140 km/h
